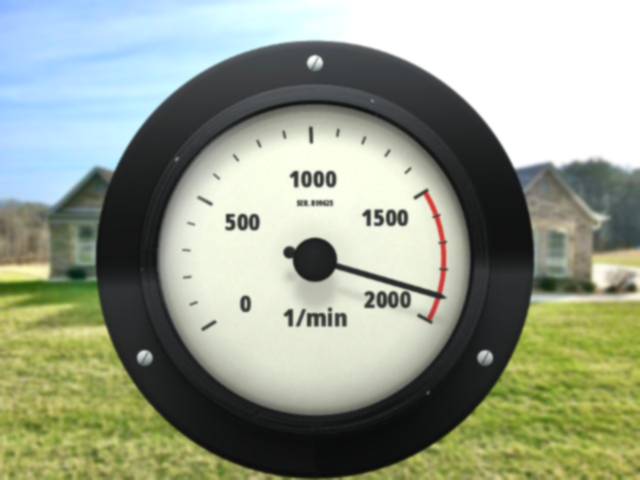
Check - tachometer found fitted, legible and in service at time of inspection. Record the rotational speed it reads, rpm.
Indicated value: 1900 rpm
